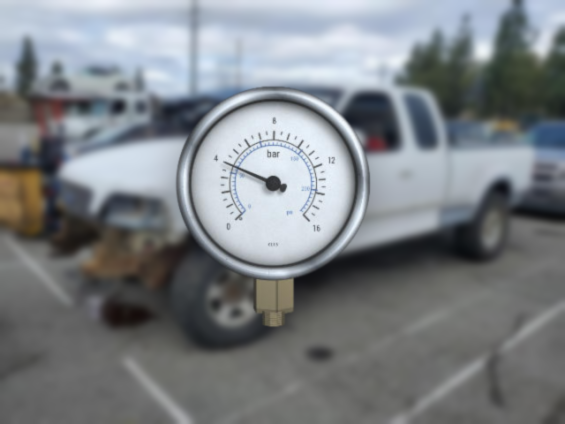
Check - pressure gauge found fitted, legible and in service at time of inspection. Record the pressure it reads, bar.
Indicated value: 4 bar
